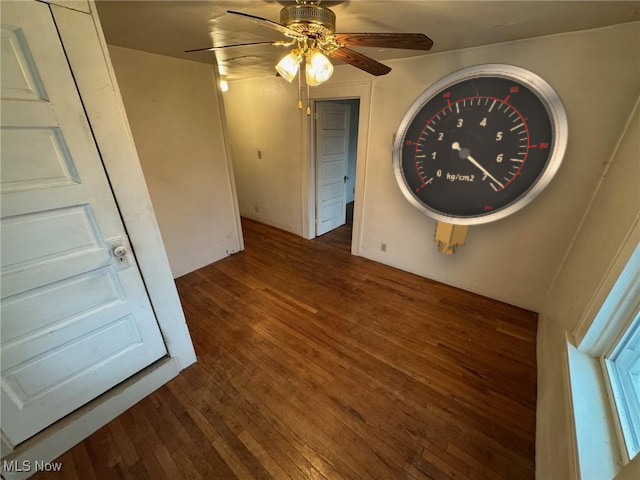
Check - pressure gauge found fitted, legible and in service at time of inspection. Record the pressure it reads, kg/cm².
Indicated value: 6.8 kg/cm²
